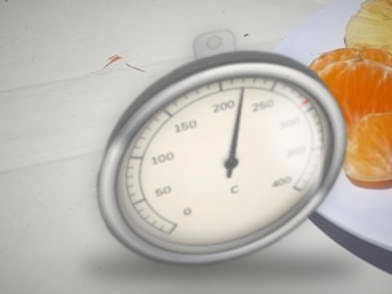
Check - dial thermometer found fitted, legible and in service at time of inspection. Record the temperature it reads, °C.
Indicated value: 220 °C
